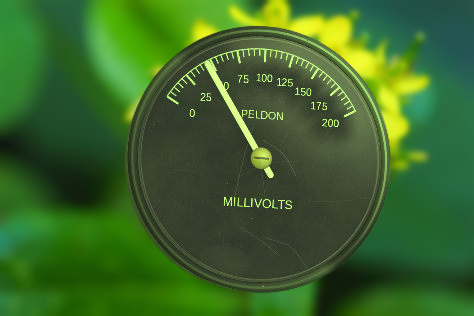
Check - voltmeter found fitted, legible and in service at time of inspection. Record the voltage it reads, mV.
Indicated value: 45 mV
